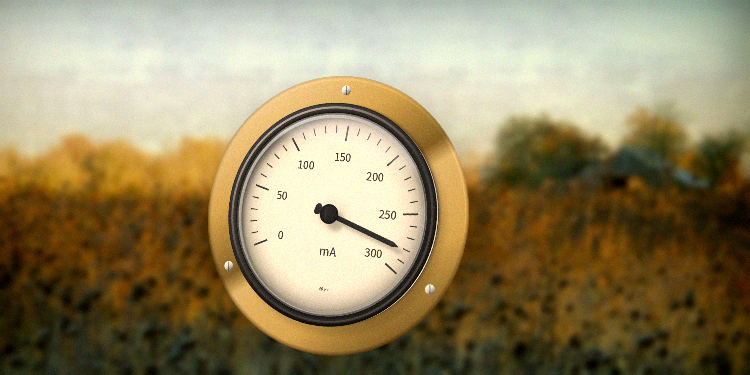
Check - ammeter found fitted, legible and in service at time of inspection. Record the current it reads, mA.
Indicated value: 280 mA
